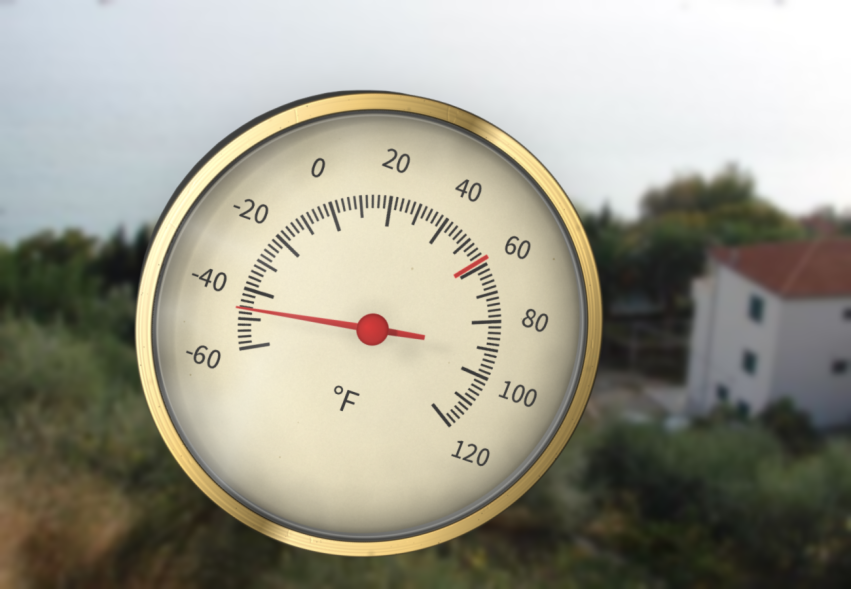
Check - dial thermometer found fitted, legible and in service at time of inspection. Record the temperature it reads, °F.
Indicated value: -46 °F
